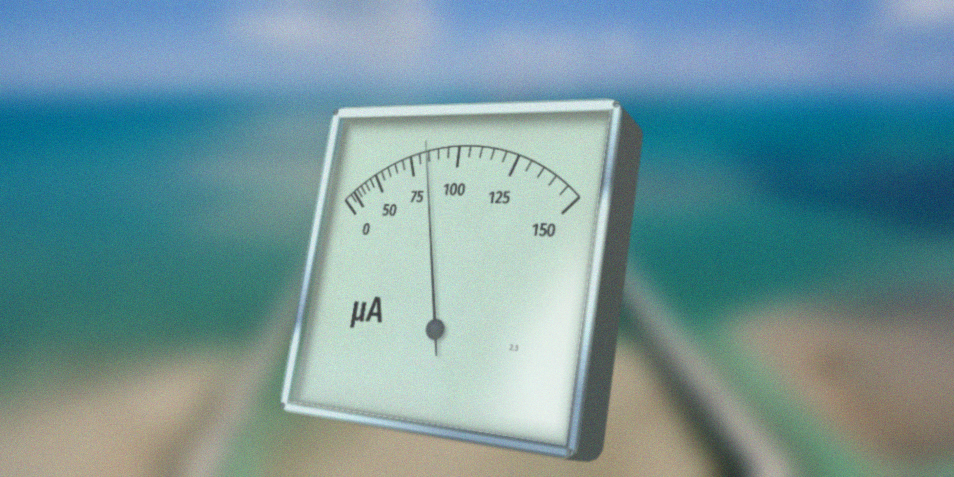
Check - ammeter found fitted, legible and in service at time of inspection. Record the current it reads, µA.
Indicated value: 85 µA
